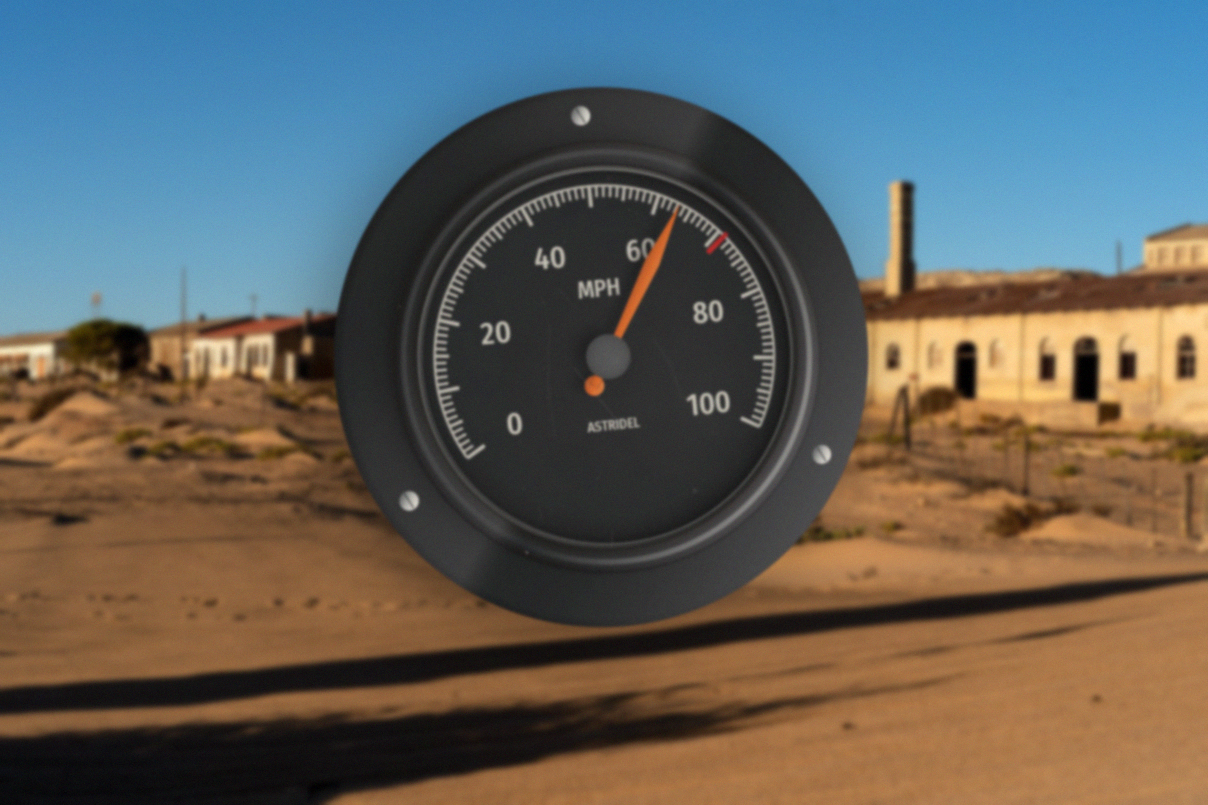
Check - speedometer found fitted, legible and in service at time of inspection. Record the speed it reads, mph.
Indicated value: 63 mph
